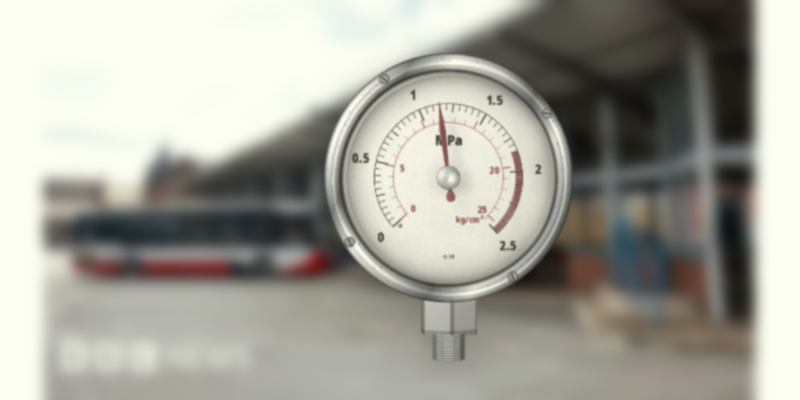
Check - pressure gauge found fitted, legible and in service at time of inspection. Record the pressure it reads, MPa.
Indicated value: 1.15 MPa
